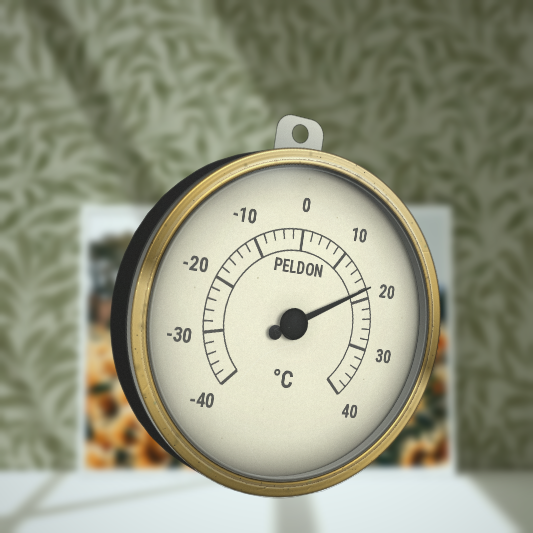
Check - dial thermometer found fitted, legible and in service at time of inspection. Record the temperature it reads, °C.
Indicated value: 18 °C
